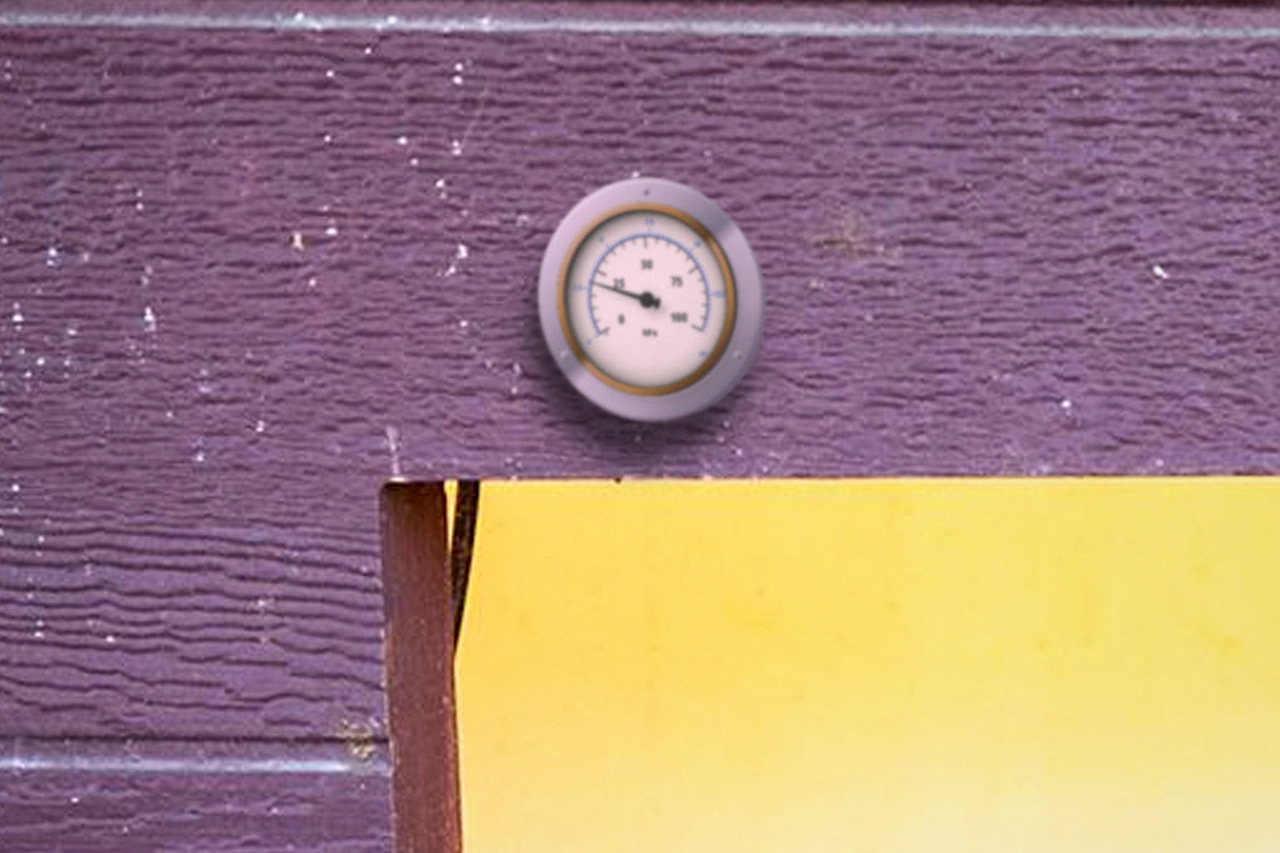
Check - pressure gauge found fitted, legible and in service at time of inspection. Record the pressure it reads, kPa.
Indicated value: 20 kPa
